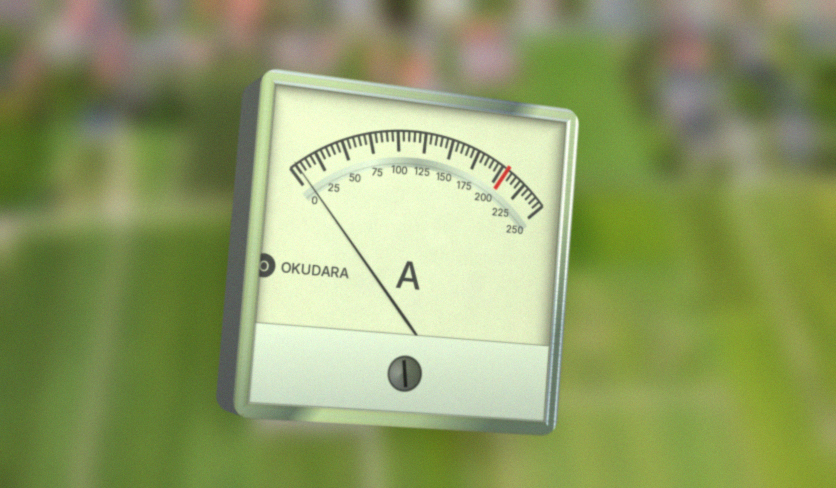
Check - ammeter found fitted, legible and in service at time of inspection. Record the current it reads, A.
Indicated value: 5 A
